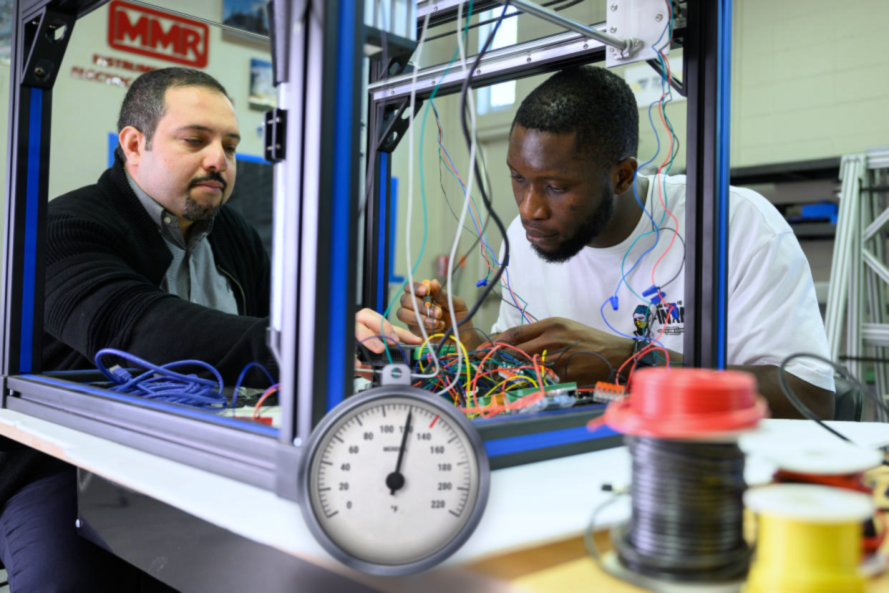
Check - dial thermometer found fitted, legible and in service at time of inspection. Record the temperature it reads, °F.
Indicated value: 120 °F
